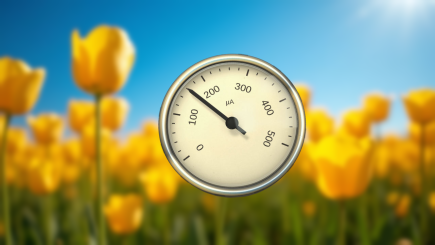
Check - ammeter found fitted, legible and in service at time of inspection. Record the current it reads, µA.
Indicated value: 160 µA
